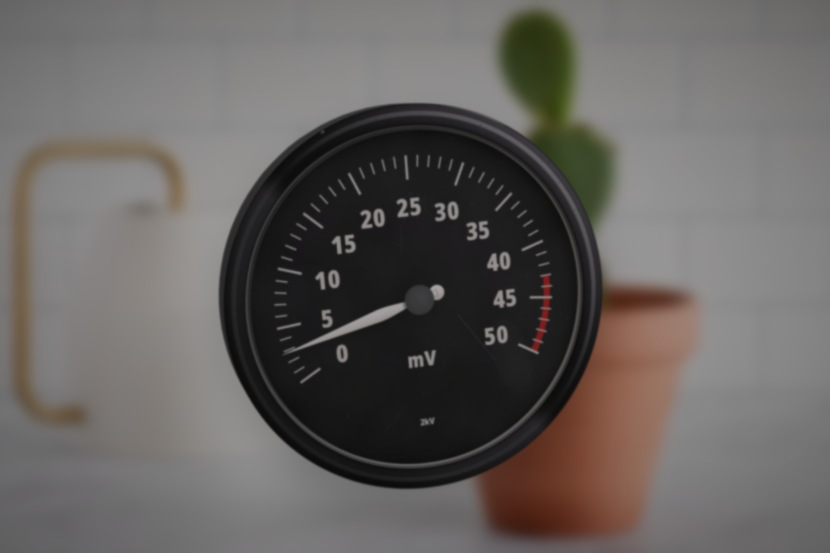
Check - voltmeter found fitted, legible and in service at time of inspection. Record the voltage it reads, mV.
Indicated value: 3 mV
